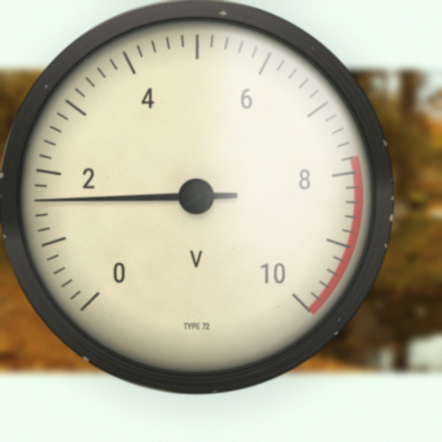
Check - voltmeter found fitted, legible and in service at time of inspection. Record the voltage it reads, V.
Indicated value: 1.6 V
